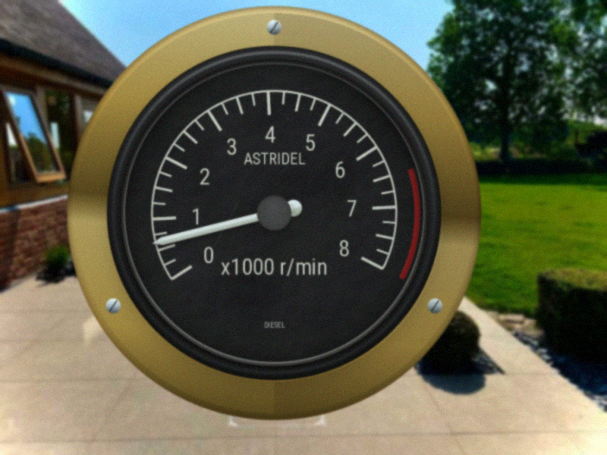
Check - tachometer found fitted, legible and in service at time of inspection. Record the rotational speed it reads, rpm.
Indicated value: 625 rpm
